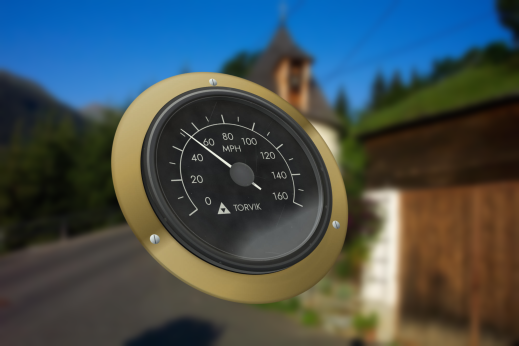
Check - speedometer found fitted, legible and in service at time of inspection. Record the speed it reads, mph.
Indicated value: 50 mph
